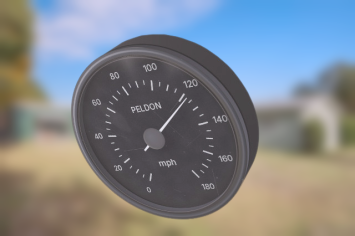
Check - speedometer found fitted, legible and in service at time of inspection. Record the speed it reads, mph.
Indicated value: 122.5 mph
